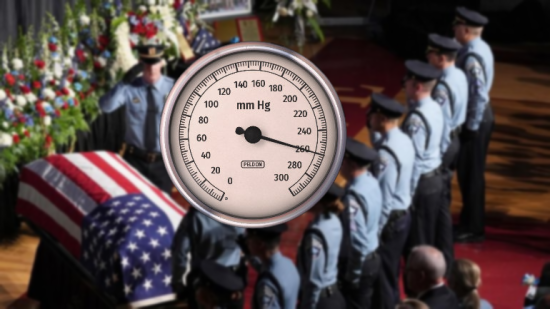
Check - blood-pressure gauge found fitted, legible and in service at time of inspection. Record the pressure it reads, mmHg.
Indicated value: 260 mmHg
